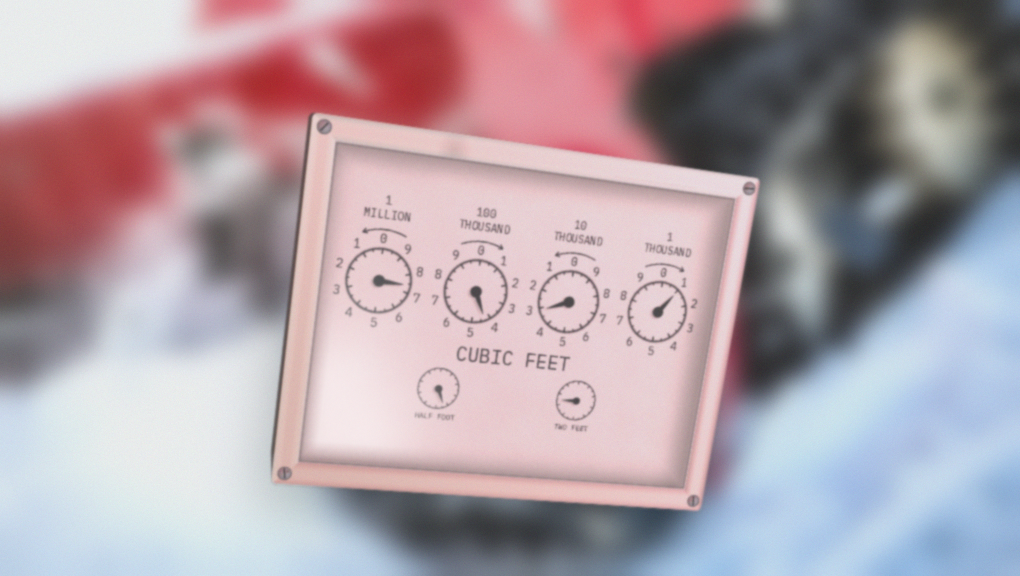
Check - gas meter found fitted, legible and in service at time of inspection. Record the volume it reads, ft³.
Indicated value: 743100 ft³
